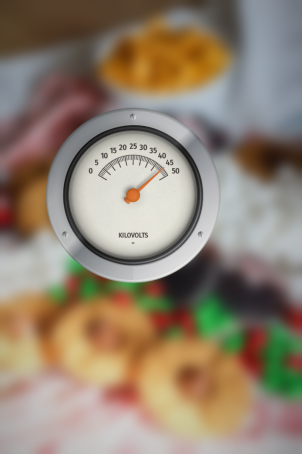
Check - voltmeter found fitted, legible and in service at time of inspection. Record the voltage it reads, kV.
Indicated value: 45 kV
